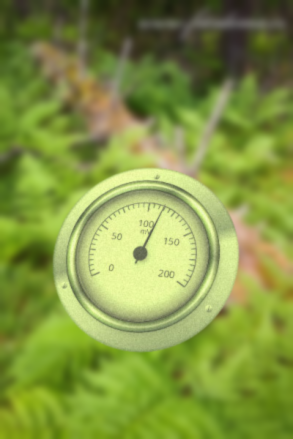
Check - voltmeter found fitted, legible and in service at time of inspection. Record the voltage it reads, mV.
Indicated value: 115 mV
